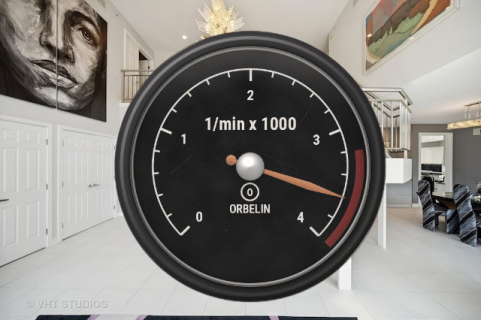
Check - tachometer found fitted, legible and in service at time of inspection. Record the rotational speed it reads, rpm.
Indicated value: 3600 rpm
